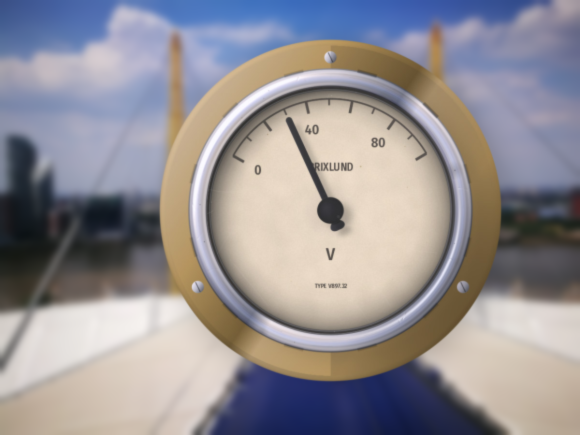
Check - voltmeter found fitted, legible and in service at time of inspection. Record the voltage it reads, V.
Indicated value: 30 V
